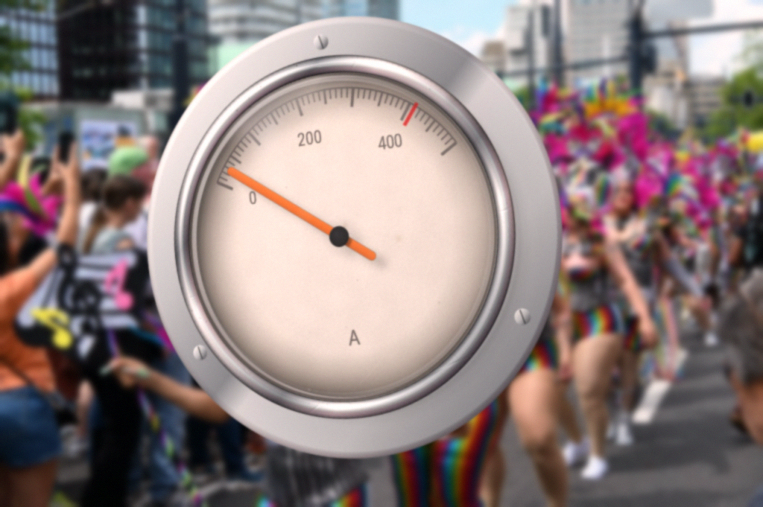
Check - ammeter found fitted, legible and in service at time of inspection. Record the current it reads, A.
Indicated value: 30 A
